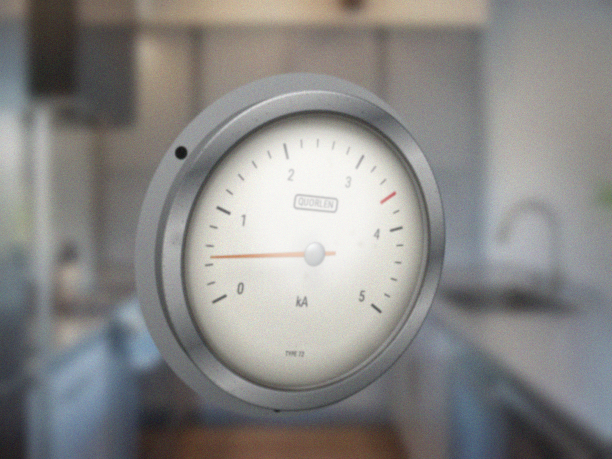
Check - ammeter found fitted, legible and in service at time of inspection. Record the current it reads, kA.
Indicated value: 0.5 kA
